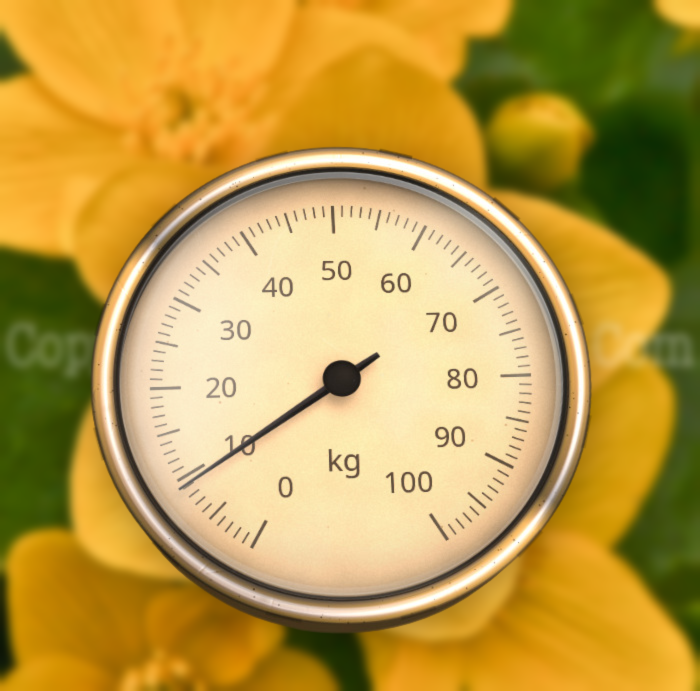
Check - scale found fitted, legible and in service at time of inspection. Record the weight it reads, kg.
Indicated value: 9 kg
